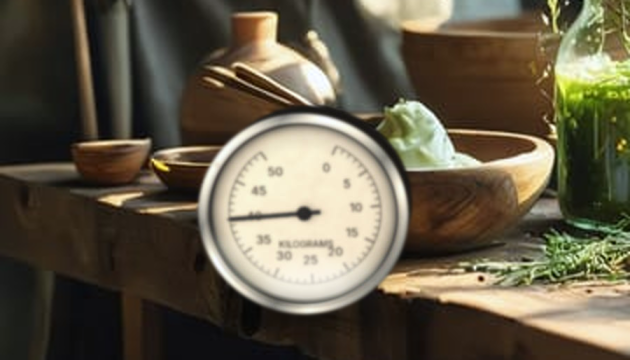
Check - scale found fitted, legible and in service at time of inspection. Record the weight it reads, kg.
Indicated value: 40 kg
